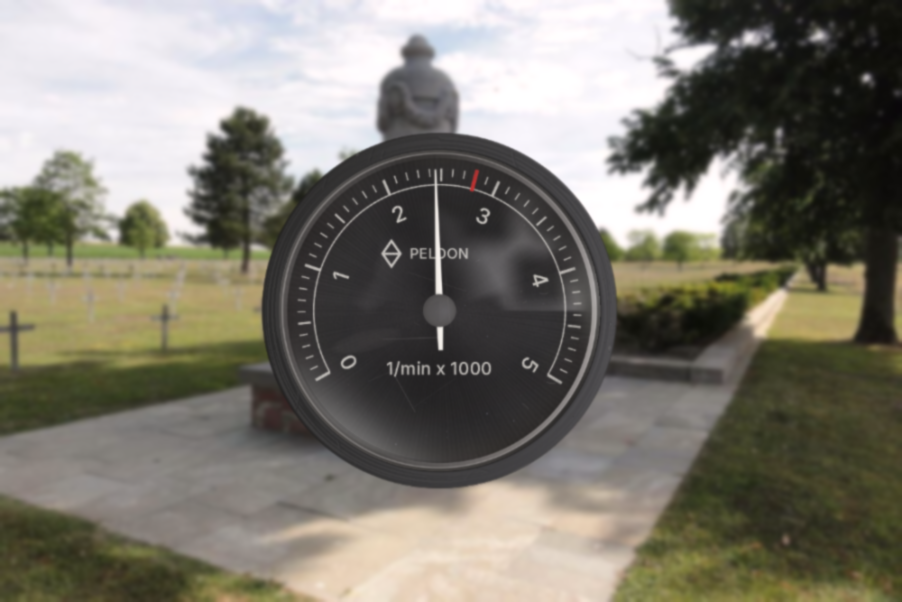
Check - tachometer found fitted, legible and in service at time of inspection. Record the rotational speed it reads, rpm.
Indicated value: 2450 rpm
